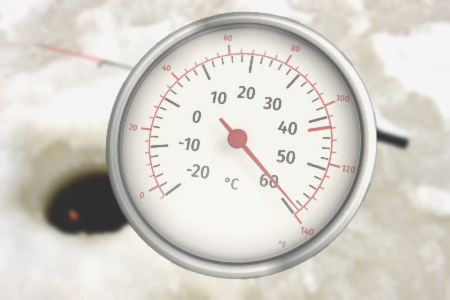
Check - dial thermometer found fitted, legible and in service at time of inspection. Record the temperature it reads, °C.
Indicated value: 59 °C
